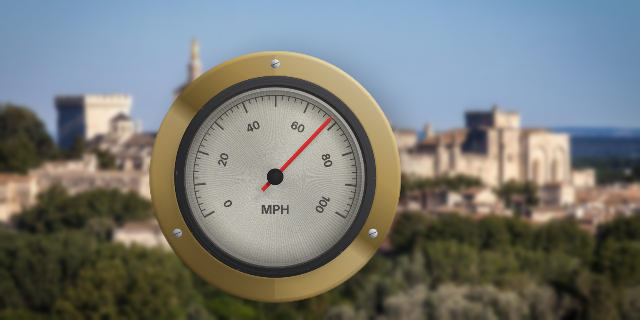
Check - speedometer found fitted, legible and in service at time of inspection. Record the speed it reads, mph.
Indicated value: 68 mph
